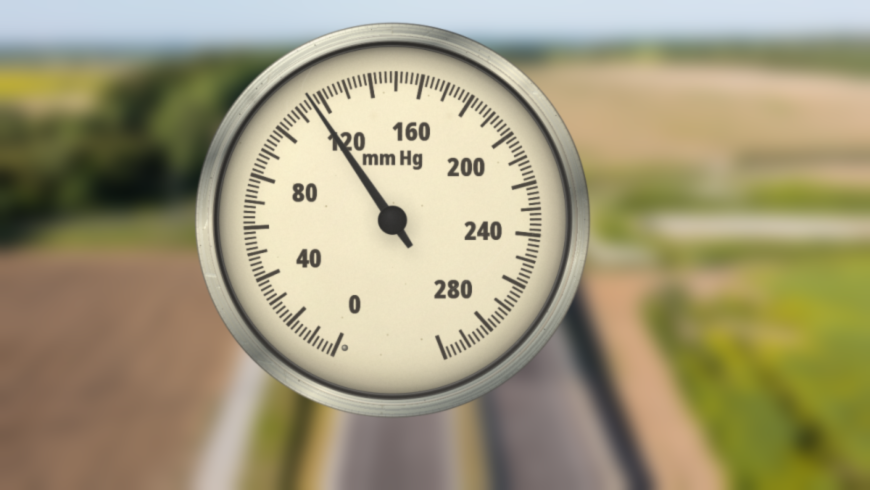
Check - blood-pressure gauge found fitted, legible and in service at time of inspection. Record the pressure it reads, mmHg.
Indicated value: 116 mmHg
